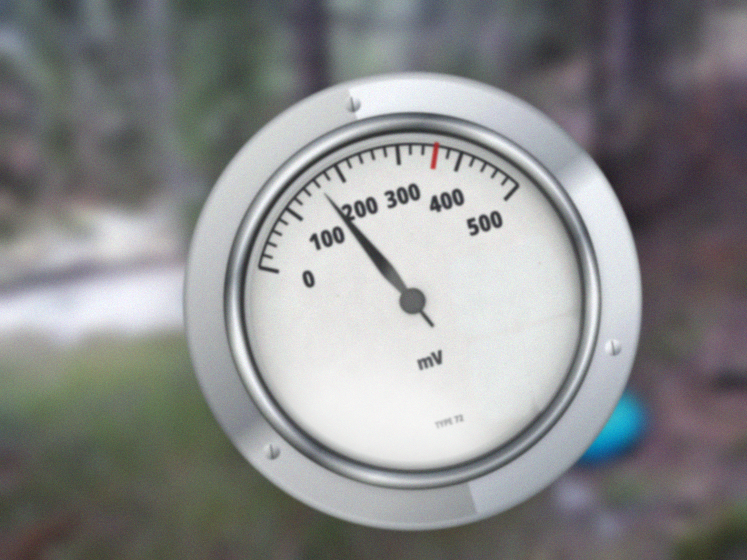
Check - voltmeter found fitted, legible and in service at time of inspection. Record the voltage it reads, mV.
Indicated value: 160 mV
